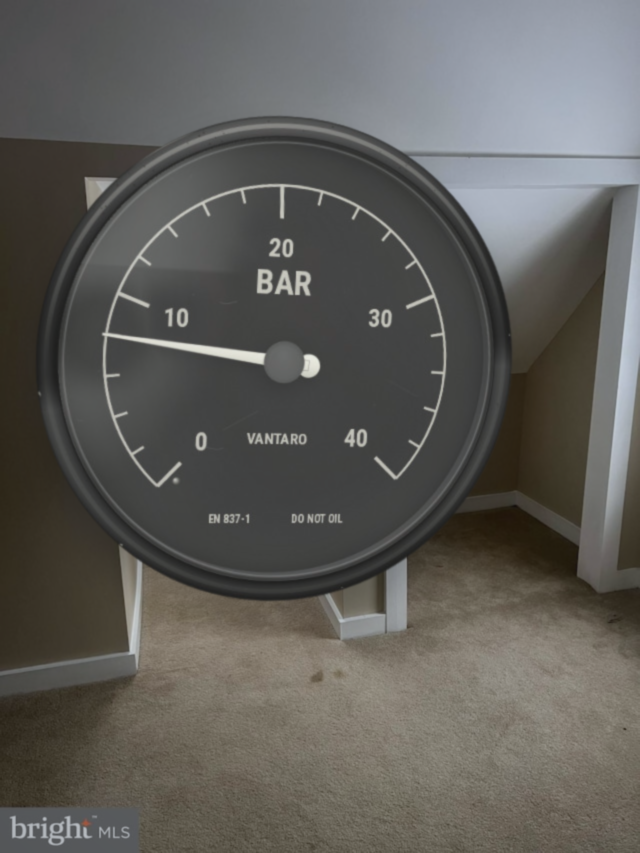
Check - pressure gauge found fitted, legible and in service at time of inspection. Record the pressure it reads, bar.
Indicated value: 8 bar
